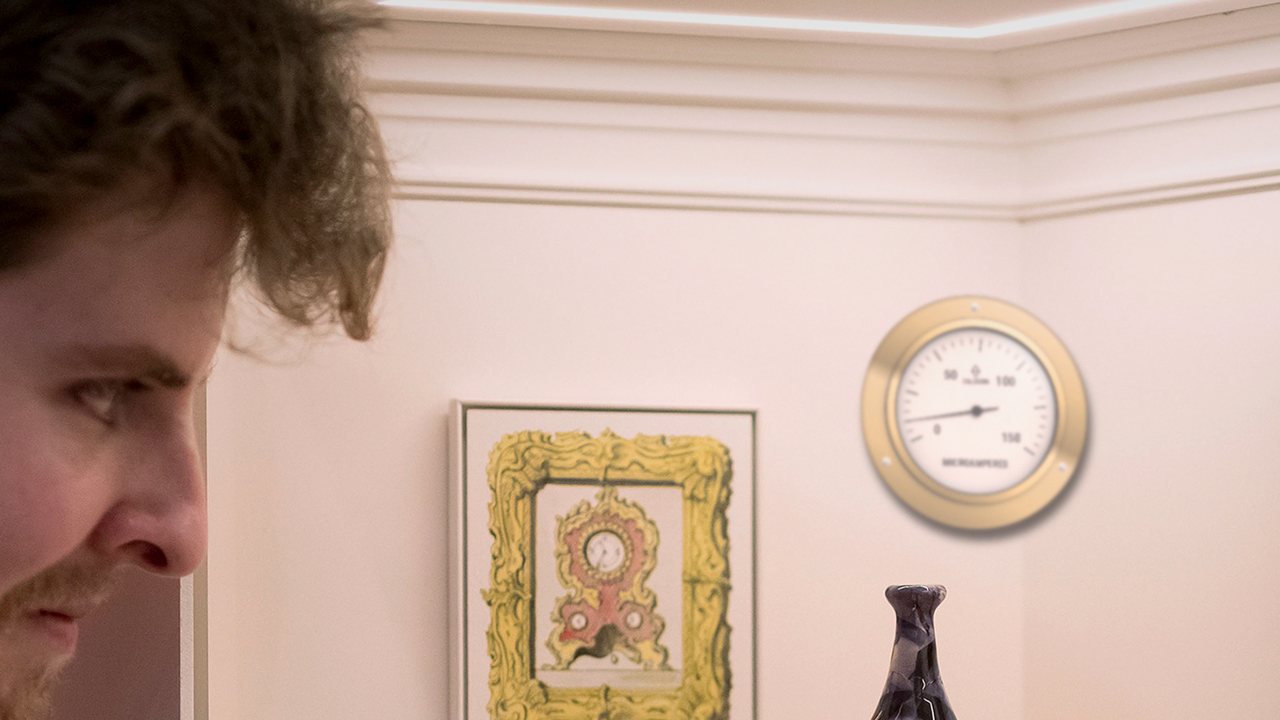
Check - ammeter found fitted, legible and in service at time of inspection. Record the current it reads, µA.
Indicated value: 10 µA
